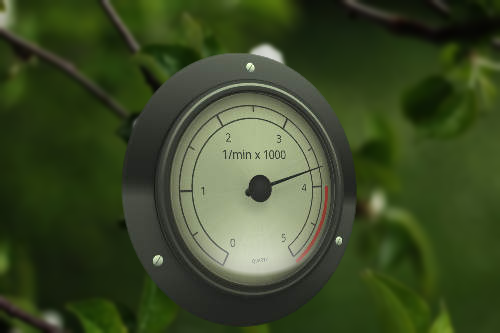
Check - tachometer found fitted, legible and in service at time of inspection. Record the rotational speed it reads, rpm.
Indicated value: 3750 rpm
